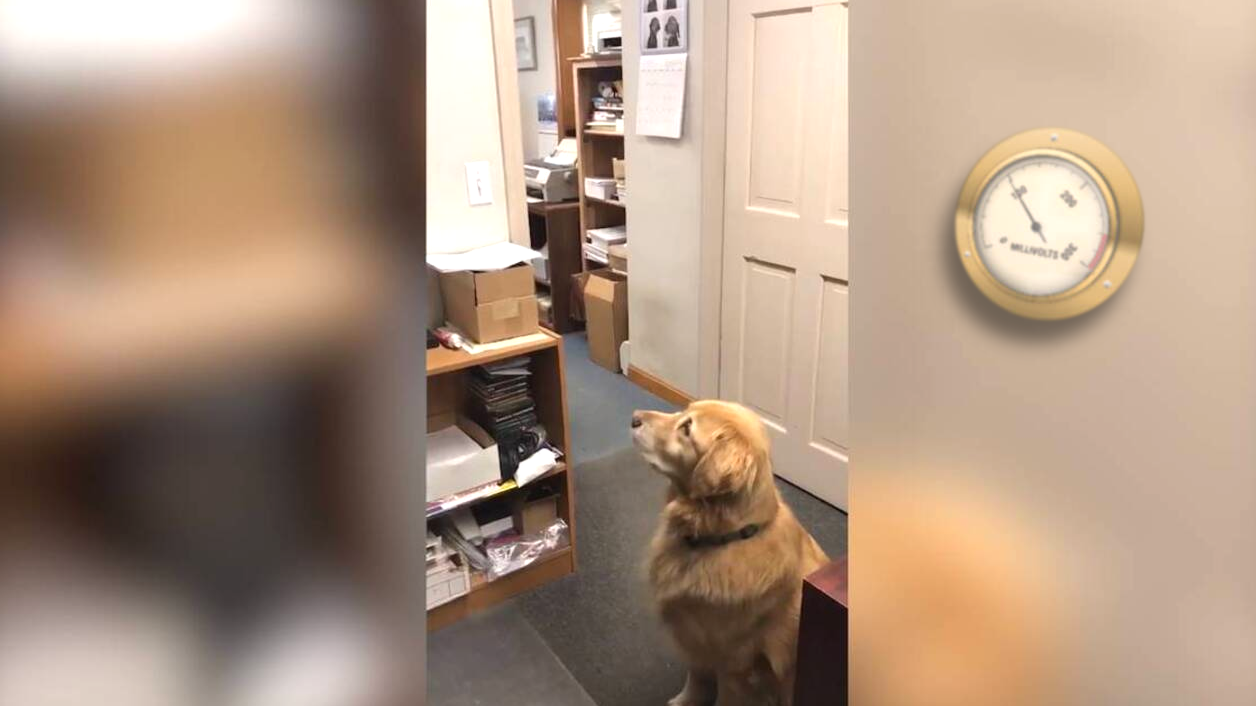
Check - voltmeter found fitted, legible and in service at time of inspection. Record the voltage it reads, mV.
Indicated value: 100 mV
